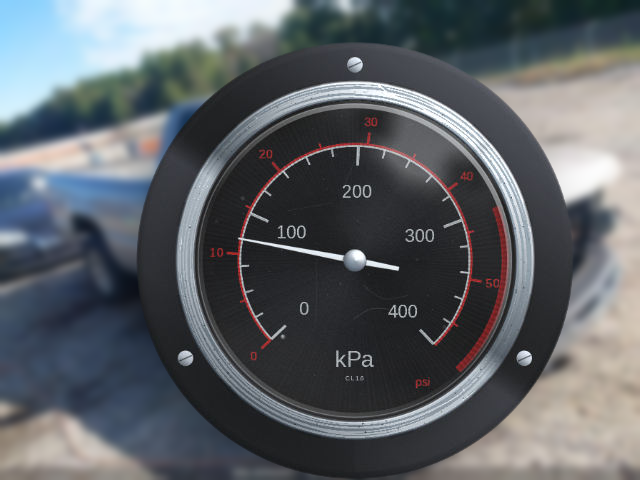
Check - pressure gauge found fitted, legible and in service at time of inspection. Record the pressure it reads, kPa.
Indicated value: 80 kPa
